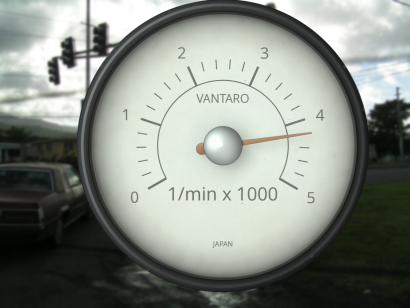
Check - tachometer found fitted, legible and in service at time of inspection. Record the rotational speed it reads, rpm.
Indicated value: 4200 rpm
